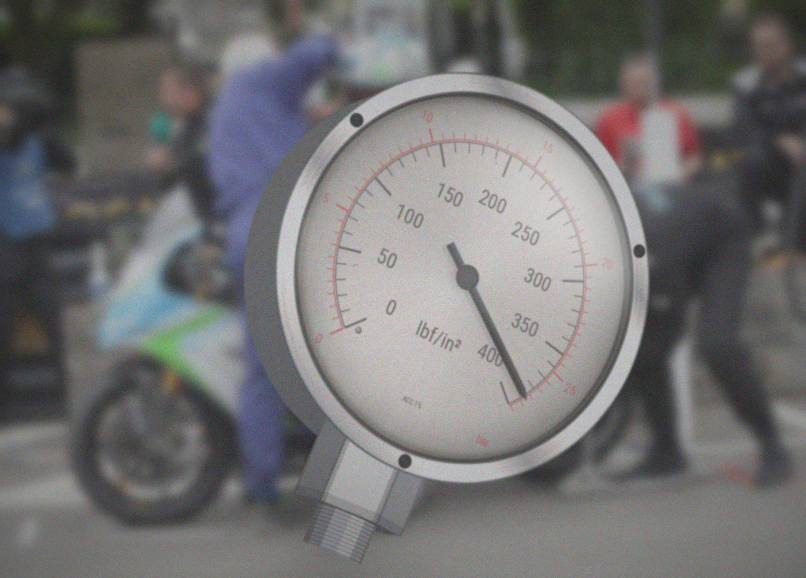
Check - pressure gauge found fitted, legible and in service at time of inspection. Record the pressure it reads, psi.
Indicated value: 390 psi
